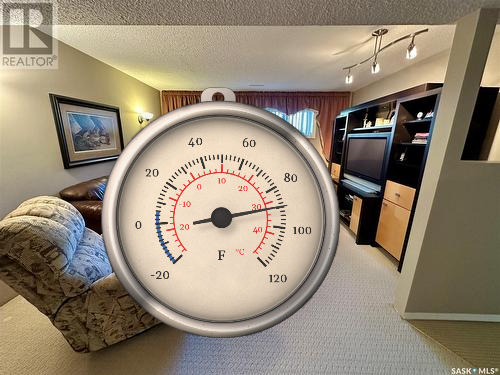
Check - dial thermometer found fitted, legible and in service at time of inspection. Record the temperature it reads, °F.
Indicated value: 90 °F
